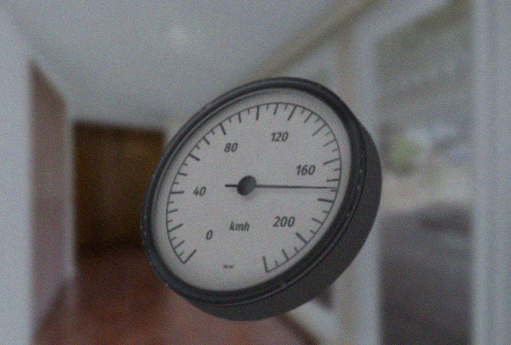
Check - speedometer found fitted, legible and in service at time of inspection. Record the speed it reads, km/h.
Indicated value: 175 km/h
